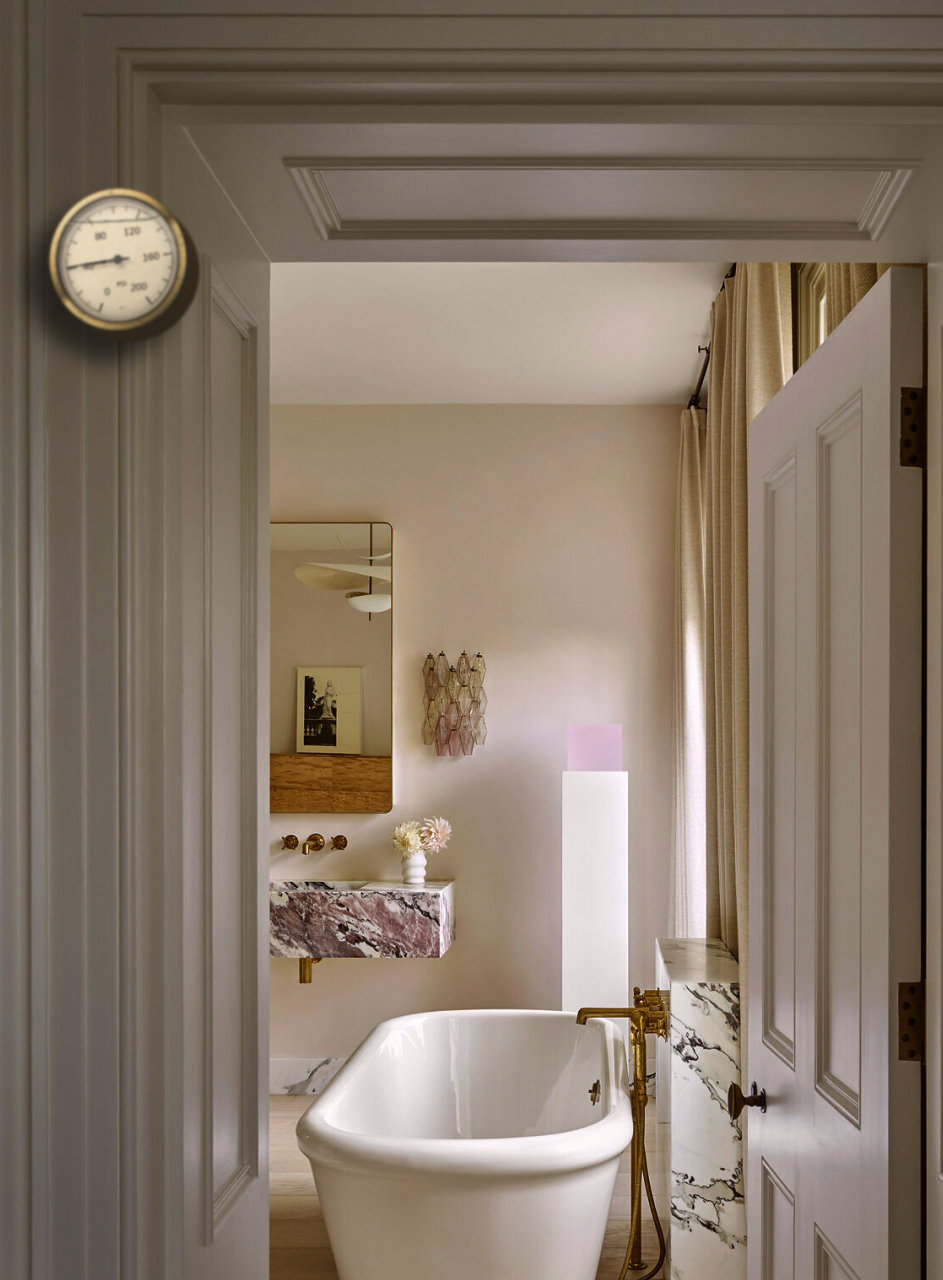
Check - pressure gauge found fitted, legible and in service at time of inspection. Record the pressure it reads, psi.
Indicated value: 40 psi
